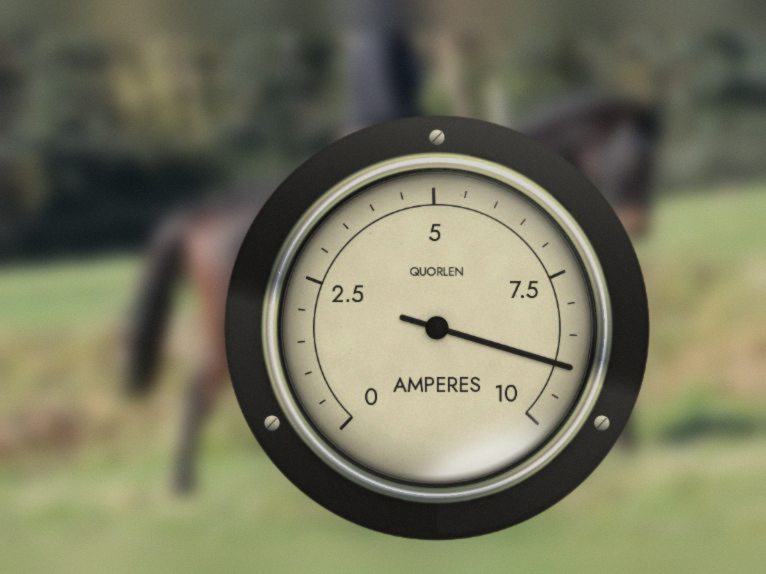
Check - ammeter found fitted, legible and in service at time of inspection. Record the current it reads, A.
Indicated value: 9 A
